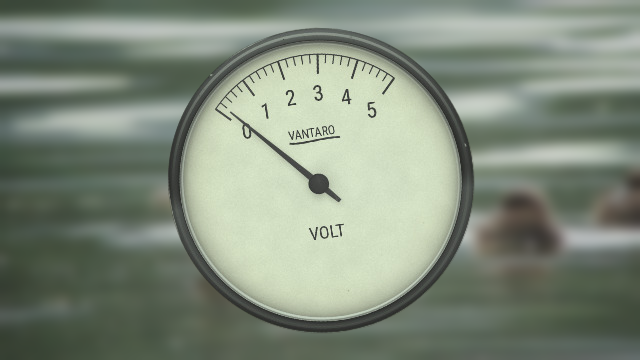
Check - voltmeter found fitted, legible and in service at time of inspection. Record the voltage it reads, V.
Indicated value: 0.2 V
